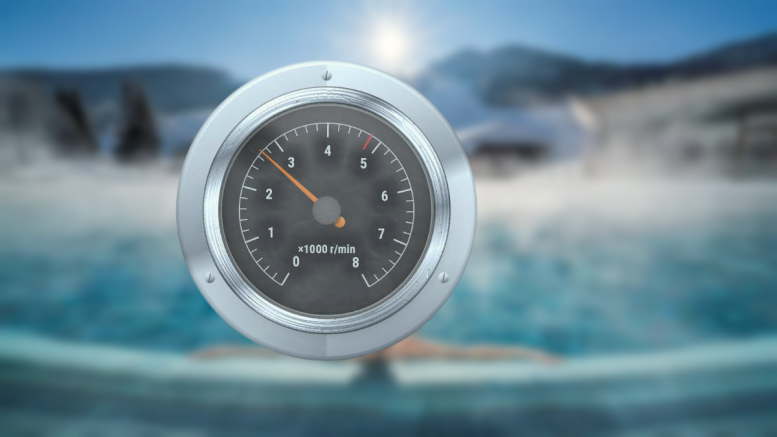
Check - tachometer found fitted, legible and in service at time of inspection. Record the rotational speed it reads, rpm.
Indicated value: 2700 rpm
